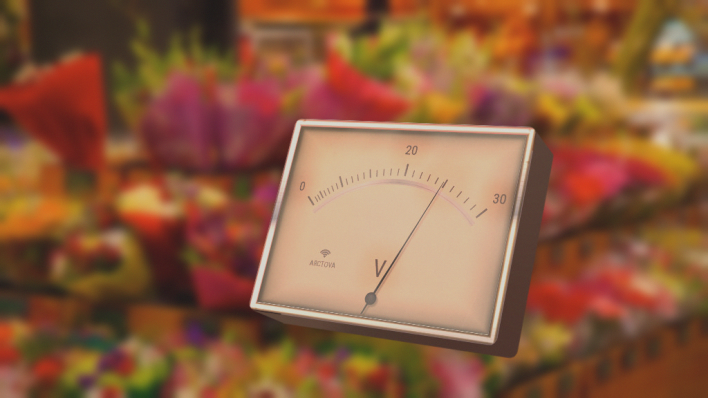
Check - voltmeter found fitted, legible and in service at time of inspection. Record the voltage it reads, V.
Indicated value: 25 V
